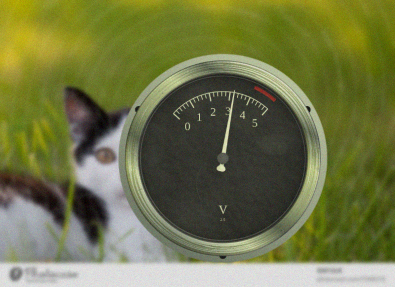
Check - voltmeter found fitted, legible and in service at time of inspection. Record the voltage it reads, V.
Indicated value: 3.2 V
